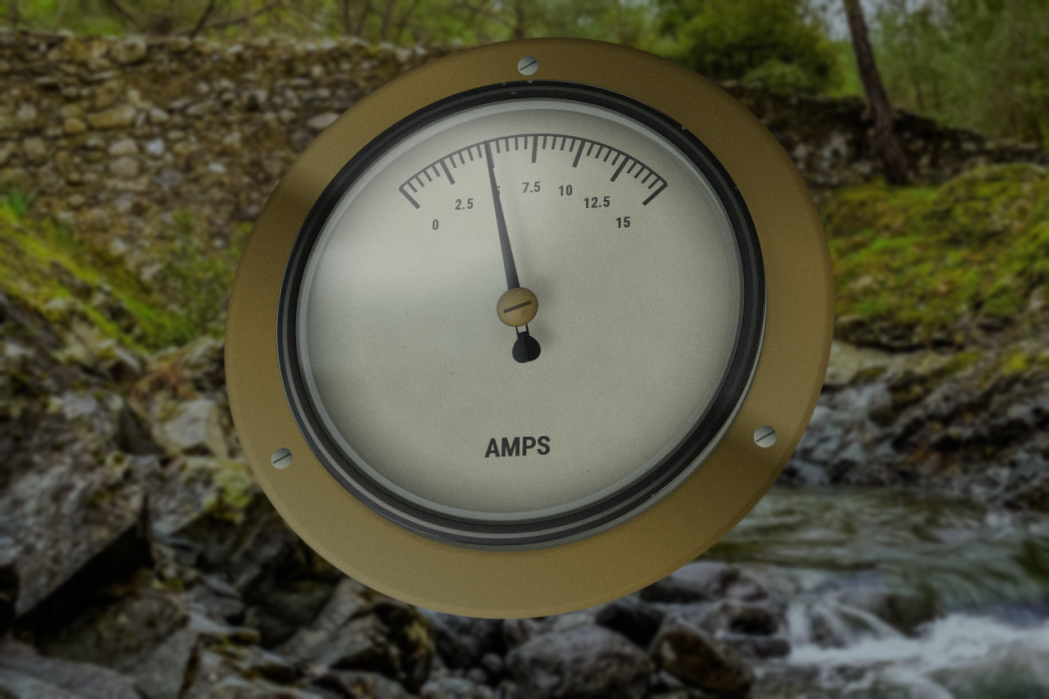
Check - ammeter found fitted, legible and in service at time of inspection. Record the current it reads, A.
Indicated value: 5 A
